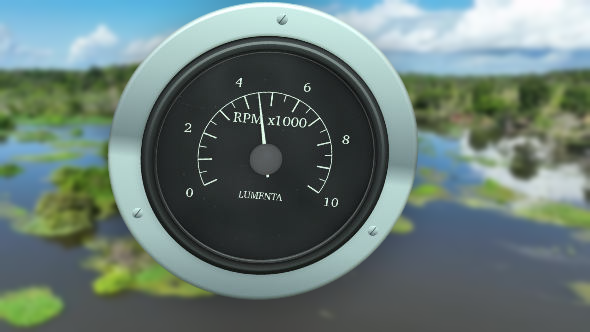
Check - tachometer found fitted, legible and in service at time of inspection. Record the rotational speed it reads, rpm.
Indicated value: 4500 rpm
